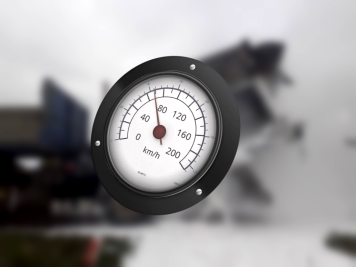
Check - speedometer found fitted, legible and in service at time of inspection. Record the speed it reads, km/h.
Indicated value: 70 km/h
